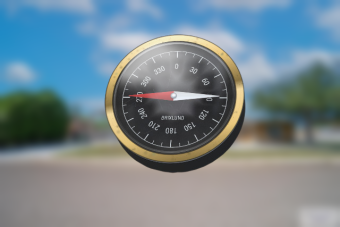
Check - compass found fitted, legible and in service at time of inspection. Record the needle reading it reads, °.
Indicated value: 270 °
